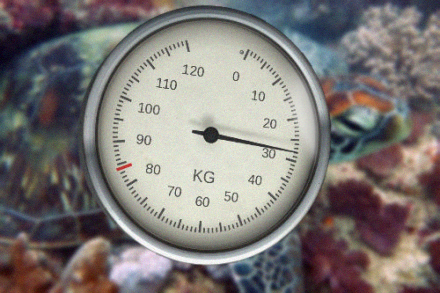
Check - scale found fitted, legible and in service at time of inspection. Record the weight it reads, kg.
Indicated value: 28 kg
